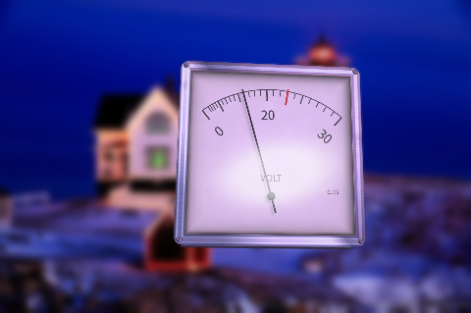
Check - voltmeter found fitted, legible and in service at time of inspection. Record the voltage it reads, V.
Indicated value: 16 V
